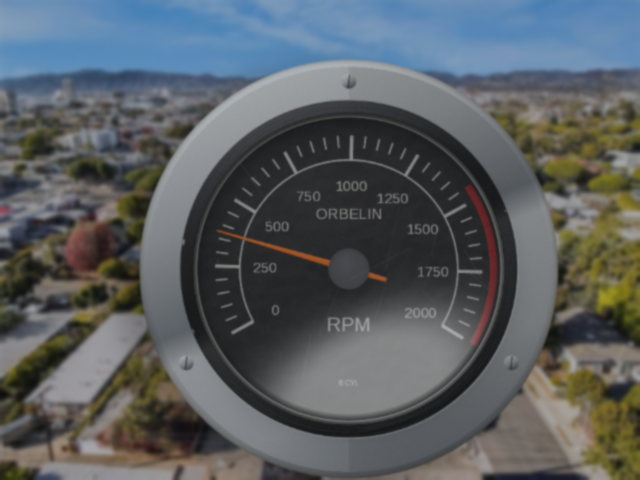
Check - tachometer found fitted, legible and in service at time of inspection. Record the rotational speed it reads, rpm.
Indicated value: 375 rpm
